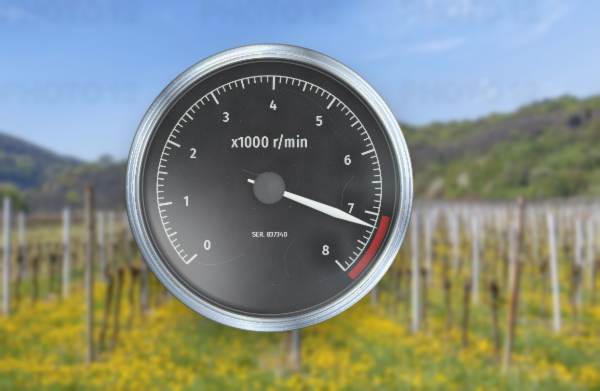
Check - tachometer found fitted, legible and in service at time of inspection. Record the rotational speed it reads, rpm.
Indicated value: 7200 rpm
